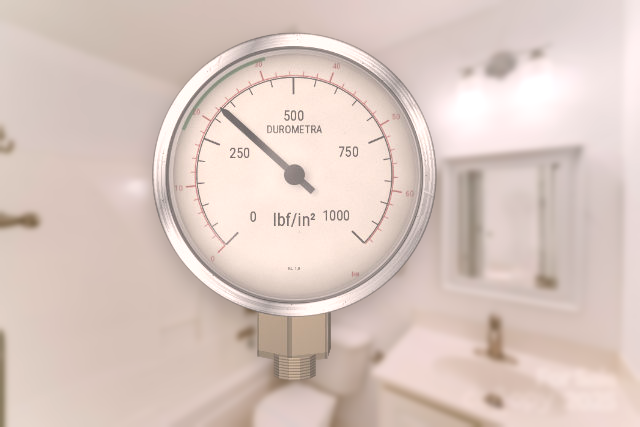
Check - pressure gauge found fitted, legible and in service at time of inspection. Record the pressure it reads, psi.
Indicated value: 325 psi
